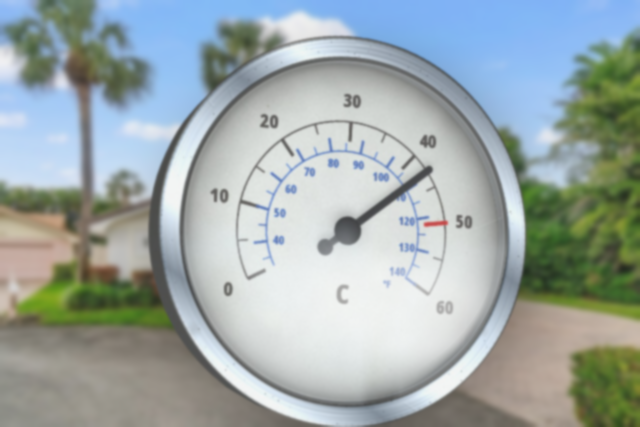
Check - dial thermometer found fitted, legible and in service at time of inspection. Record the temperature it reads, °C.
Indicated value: 42.5 °C
